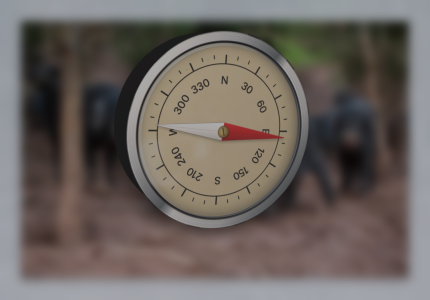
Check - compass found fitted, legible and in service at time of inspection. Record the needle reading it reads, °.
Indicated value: 95 °
